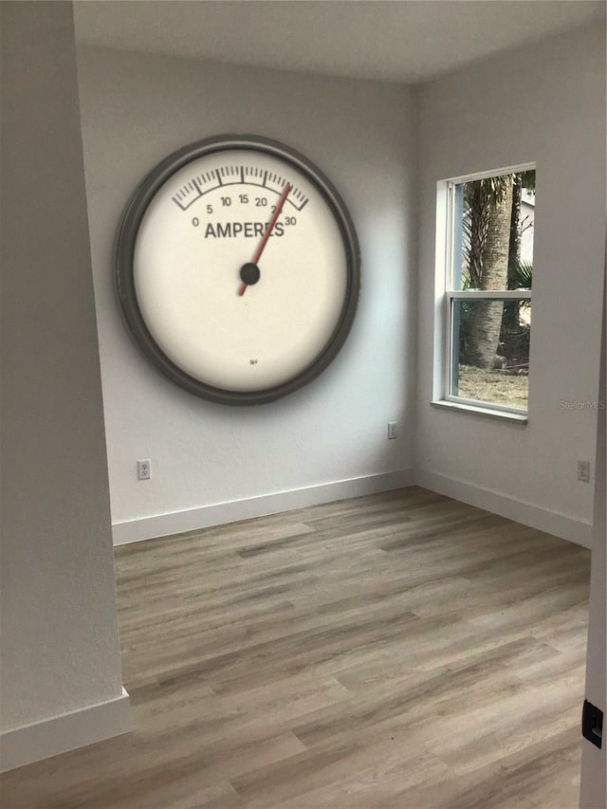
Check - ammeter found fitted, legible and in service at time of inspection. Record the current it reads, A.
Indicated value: 25 A
